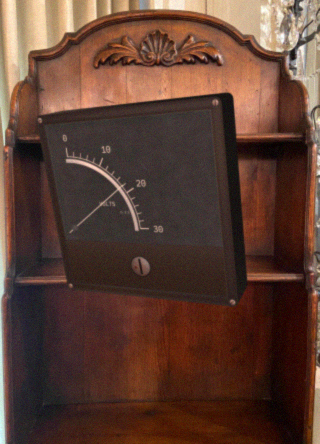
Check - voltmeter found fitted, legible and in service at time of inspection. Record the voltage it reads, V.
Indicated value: 18 V
